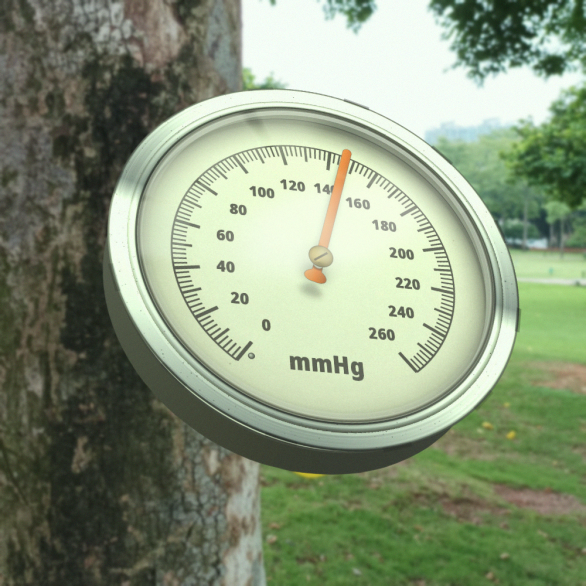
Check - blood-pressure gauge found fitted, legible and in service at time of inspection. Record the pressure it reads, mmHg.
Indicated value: 146 mmHg
